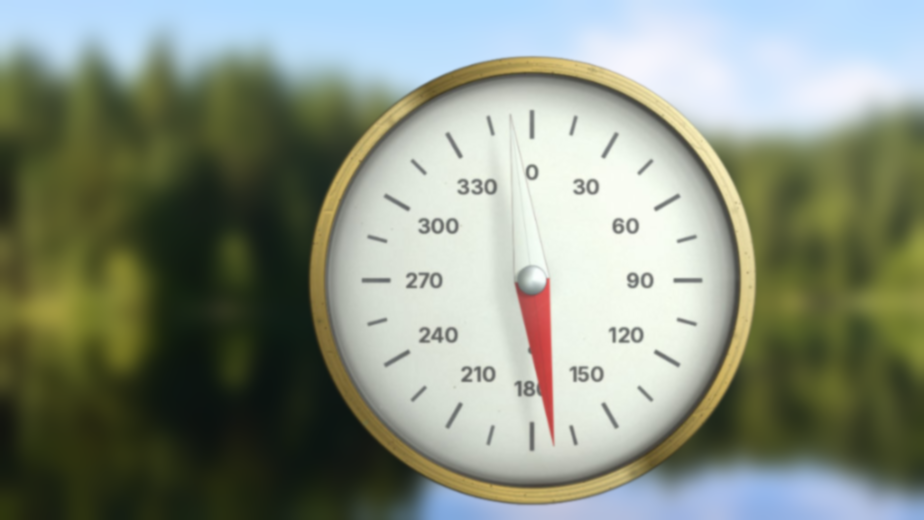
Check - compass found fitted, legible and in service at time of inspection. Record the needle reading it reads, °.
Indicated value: 172.5 °
